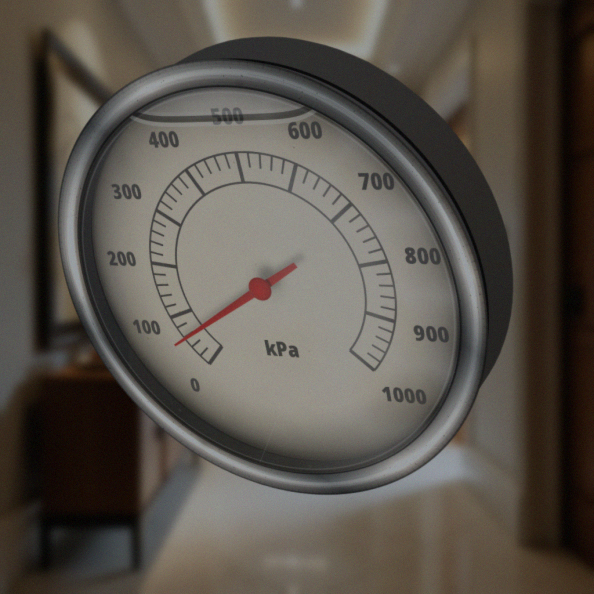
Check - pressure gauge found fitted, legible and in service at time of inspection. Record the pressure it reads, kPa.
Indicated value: 60 kPa
